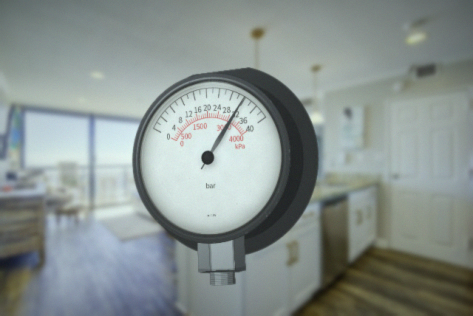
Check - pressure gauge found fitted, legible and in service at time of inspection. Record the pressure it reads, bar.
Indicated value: 32 bar
